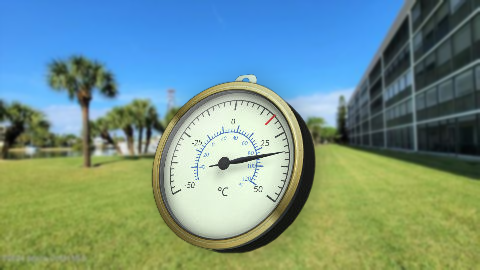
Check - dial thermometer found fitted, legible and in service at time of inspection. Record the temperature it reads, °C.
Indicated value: 32.5 °C
